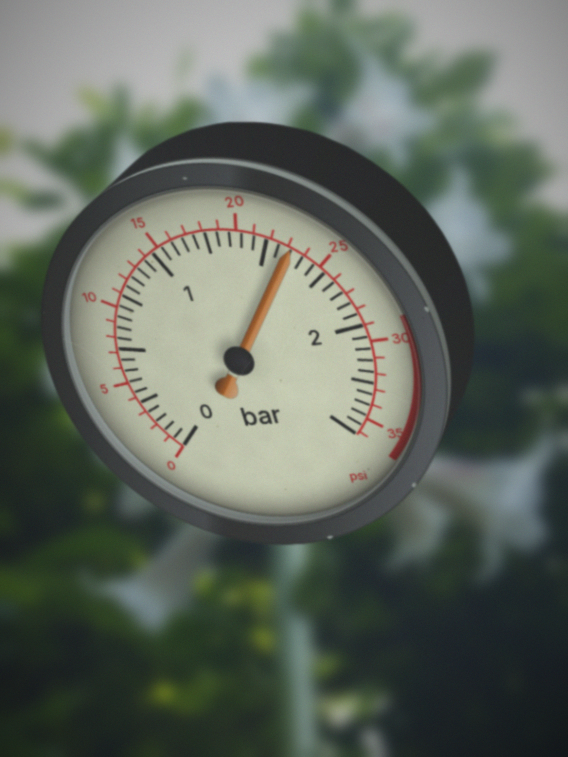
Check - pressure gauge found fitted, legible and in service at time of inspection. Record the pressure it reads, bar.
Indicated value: 1.6 bar
